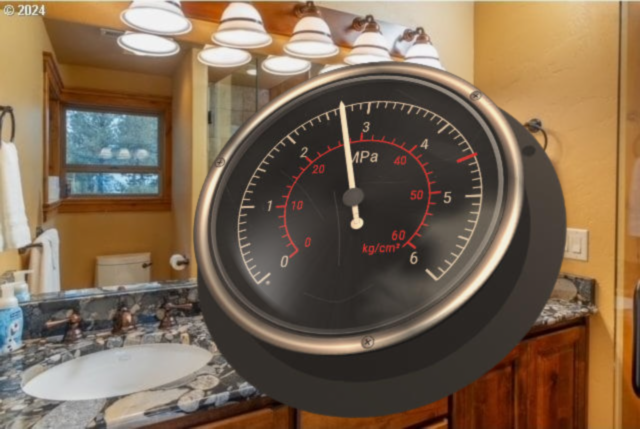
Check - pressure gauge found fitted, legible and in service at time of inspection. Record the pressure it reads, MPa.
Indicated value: 2.7 MPa
